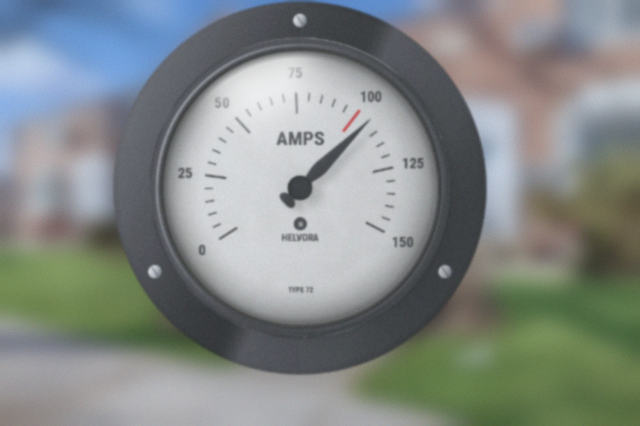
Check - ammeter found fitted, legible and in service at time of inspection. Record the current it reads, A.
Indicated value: 105 A
